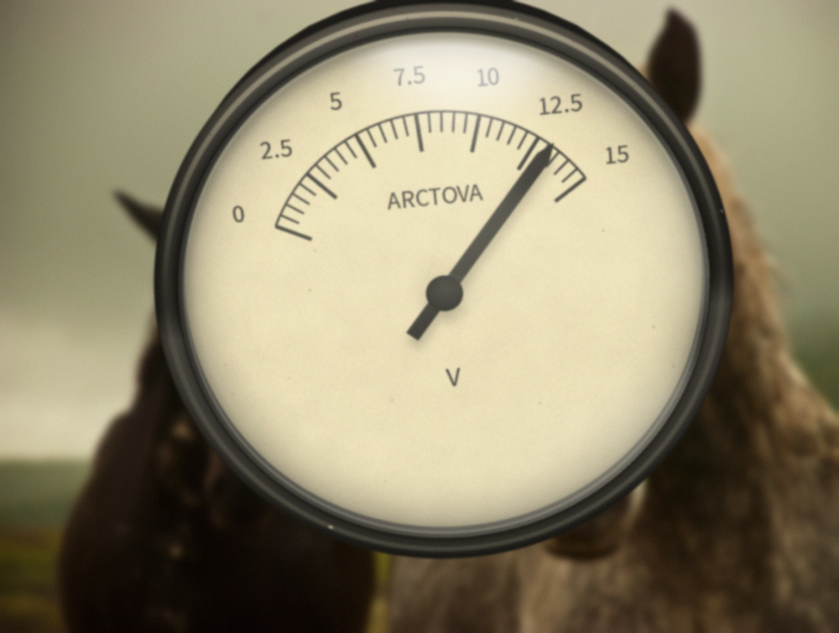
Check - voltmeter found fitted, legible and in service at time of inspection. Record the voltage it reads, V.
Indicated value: 13 V
